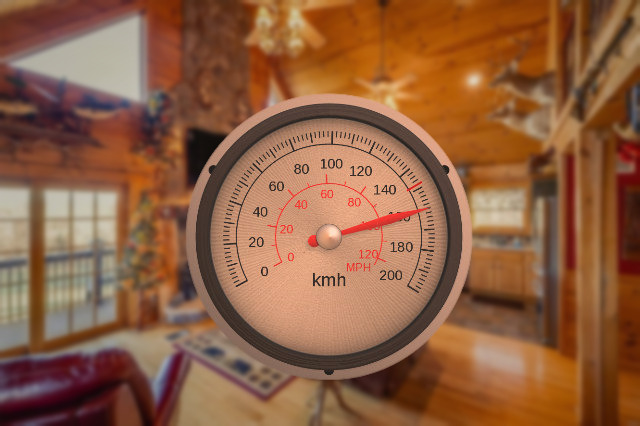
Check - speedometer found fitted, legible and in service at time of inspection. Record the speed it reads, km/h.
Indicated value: 160 km/h
